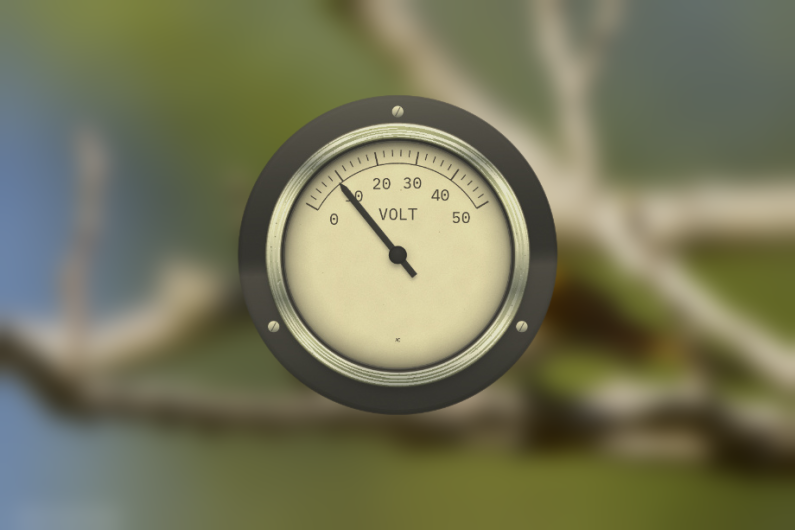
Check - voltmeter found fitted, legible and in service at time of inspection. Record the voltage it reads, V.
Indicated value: 9 V
